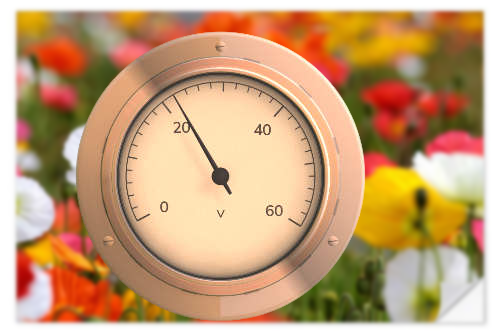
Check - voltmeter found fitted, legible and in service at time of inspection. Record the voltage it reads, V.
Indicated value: 22 V
